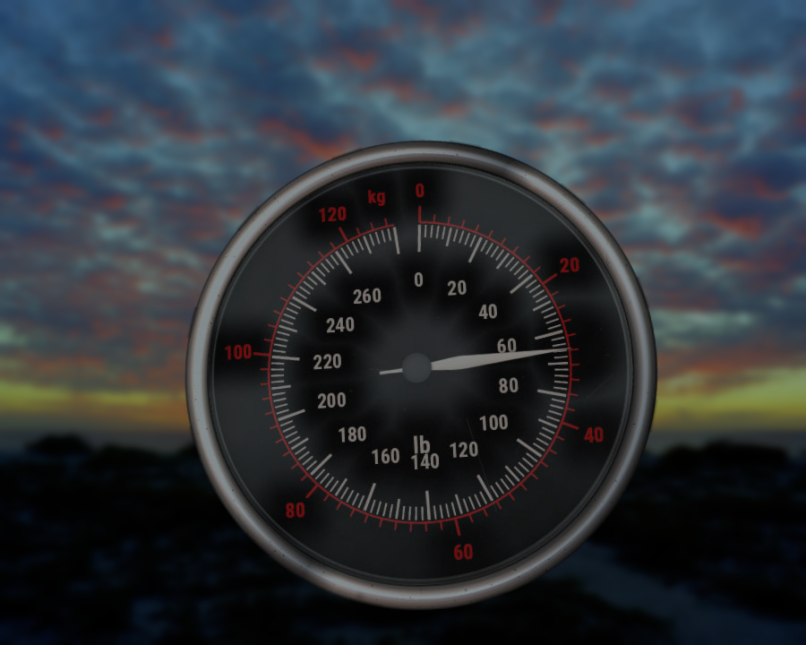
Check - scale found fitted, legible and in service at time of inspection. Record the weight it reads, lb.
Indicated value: 66 lb
